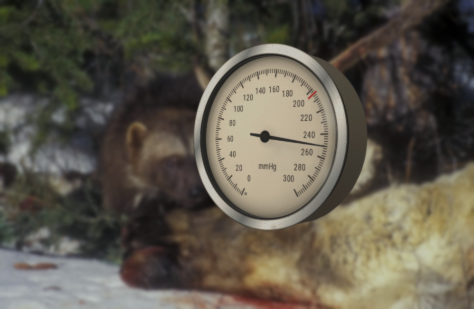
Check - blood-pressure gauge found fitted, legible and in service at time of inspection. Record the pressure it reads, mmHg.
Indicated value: 250 mmHg
